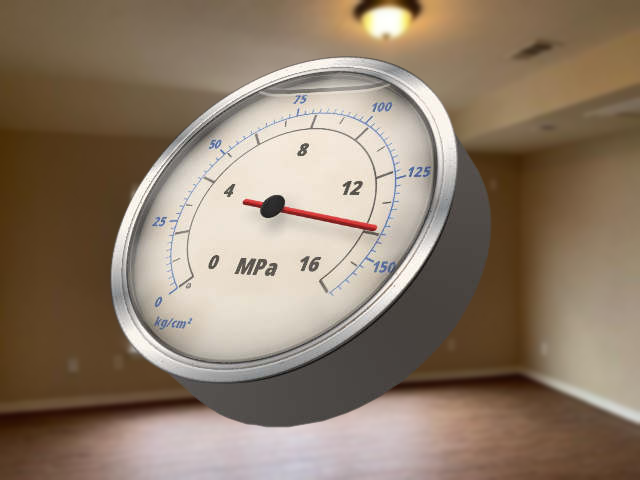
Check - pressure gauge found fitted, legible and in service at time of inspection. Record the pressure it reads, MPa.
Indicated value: 14 MPa
